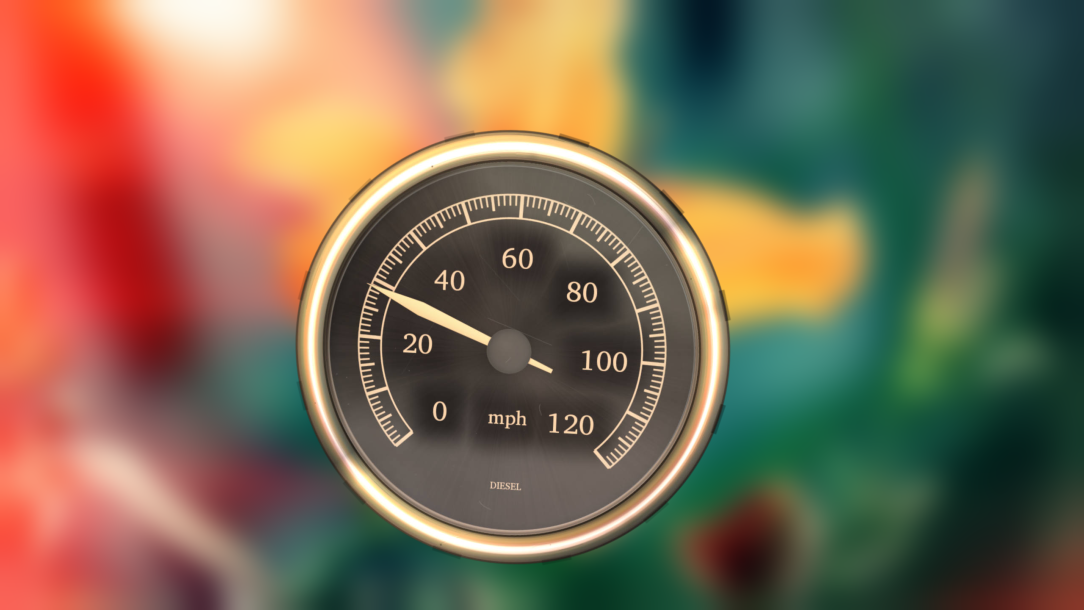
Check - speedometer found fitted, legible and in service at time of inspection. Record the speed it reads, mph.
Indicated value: 29 mph
